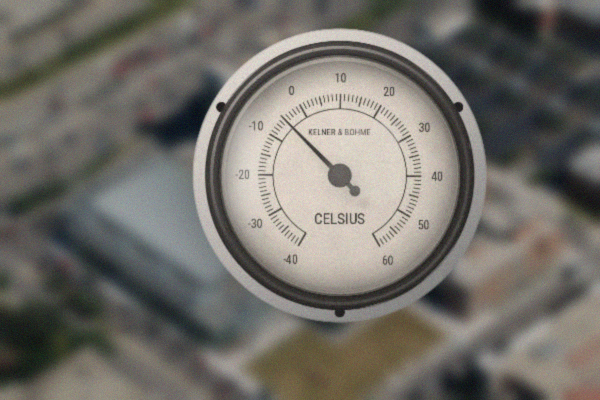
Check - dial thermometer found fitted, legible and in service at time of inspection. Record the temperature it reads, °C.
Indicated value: -5 °C
